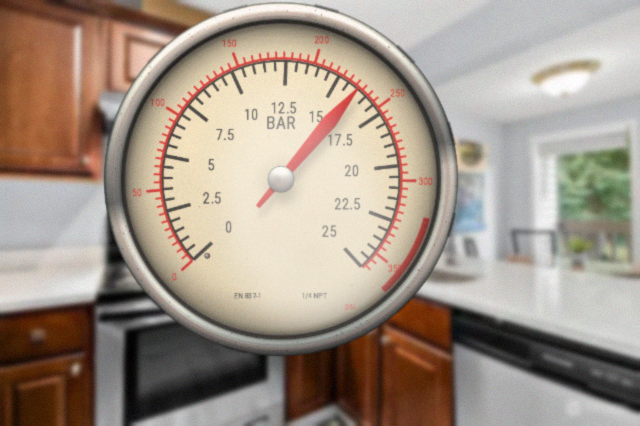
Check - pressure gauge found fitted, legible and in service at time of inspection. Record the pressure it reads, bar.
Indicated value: 16 bar
